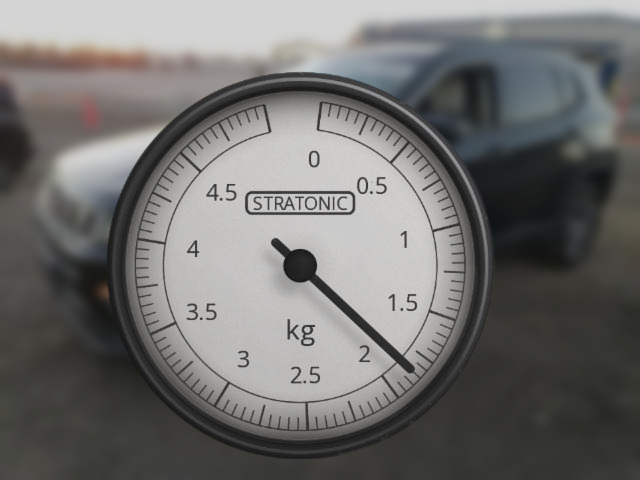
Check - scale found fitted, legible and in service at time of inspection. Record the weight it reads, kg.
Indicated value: 1.85 kg
